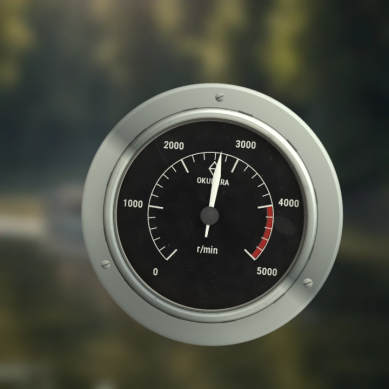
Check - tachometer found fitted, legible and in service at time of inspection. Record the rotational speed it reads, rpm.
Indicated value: 2700 rpm
